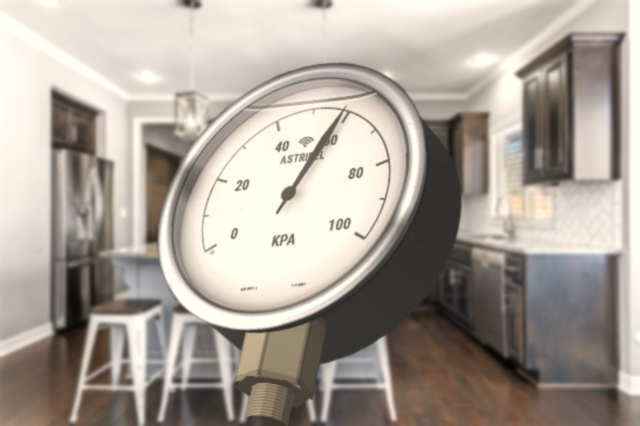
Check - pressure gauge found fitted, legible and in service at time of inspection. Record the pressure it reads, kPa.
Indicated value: 60 kPa
